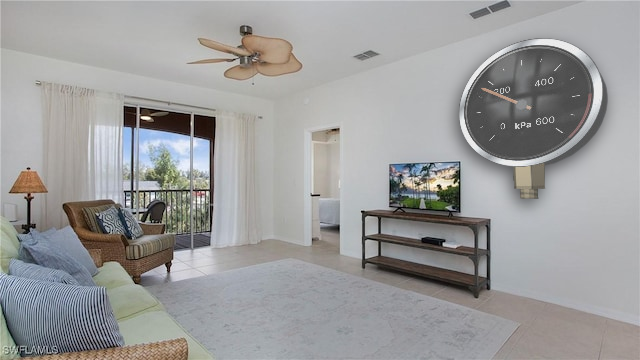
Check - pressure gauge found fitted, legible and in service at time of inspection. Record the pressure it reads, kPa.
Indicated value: 175 kPa
